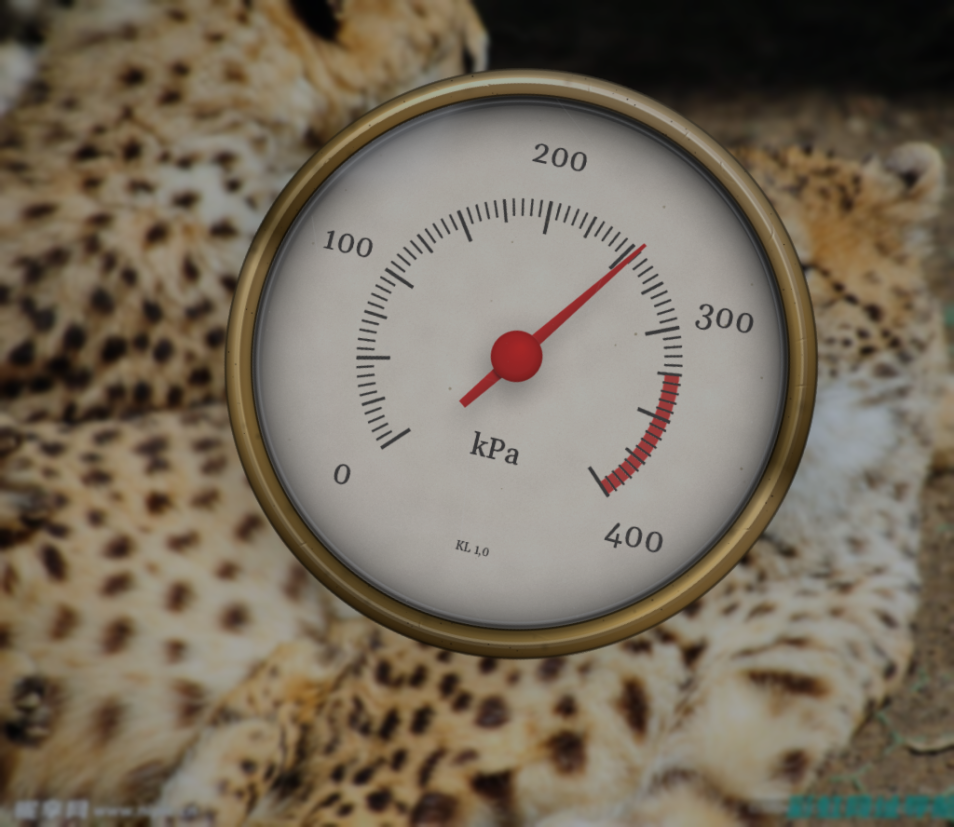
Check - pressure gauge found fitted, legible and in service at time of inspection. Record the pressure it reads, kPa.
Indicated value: 255 kPa
